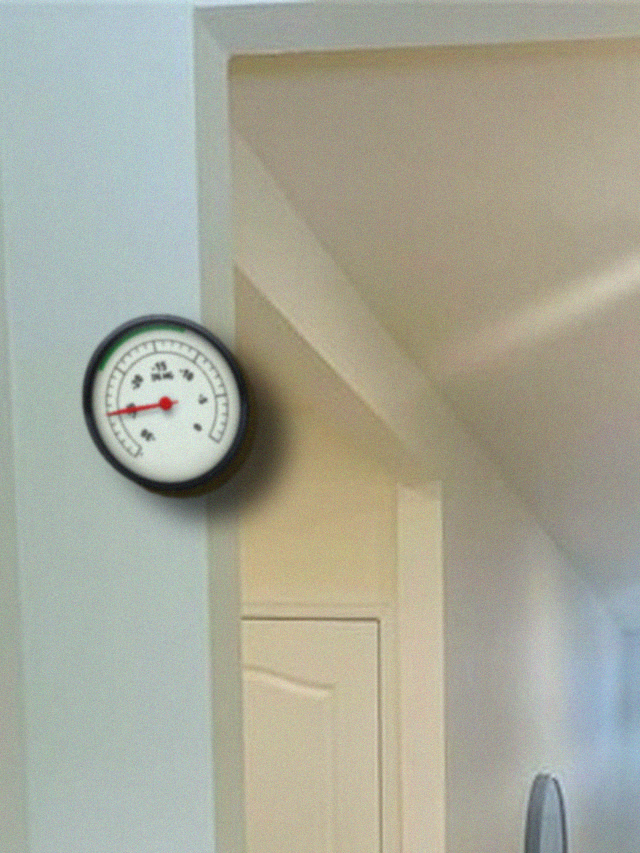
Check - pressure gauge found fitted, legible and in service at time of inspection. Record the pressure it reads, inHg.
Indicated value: -25 inHg
